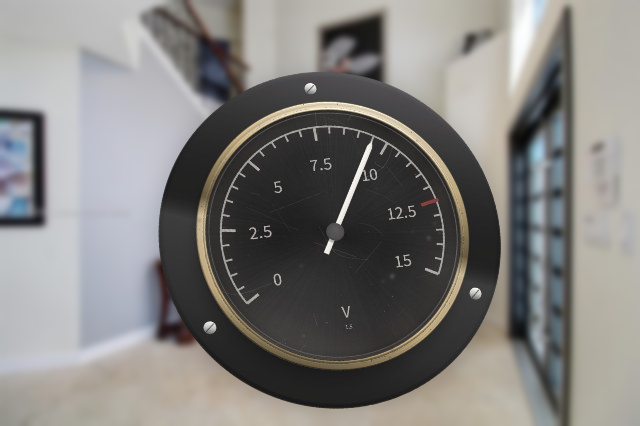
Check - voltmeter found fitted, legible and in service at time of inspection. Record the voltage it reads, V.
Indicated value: 9.5 V
